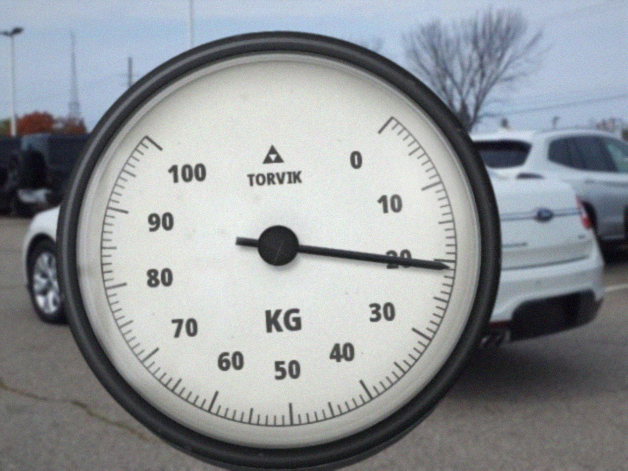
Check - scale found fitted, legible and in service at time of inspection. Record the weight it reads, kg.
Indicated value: 21 kg
